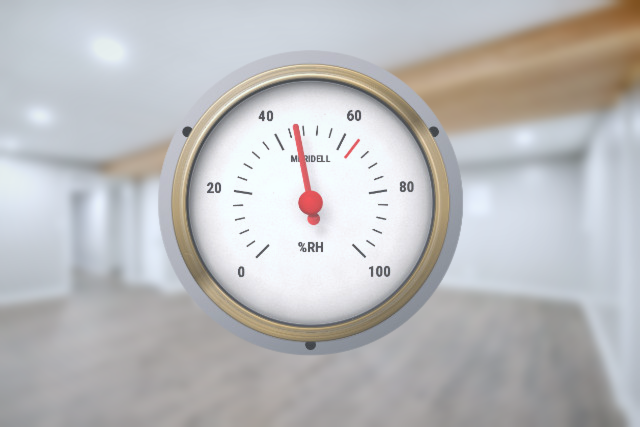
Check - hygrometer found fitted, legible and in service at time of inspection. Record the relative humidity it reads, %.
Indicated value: 46 %
